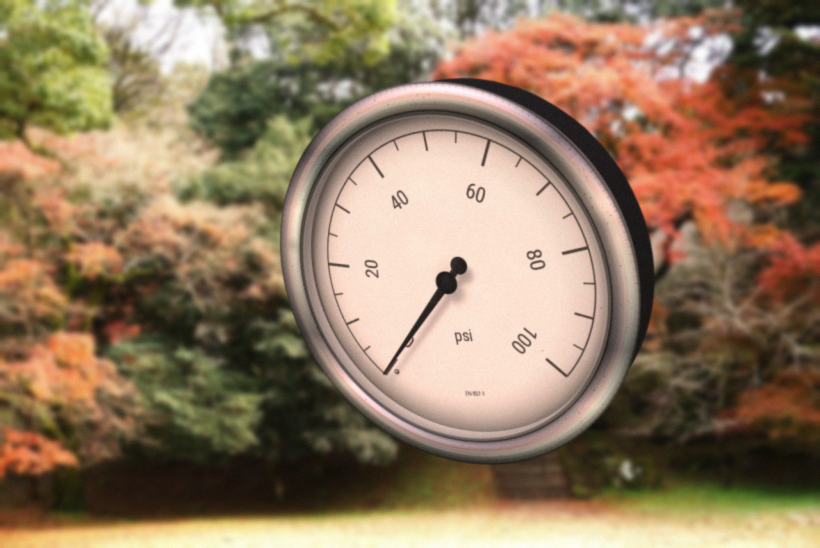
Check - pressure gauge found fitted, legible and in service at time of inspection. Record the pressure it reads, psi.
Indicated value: 0 psi
